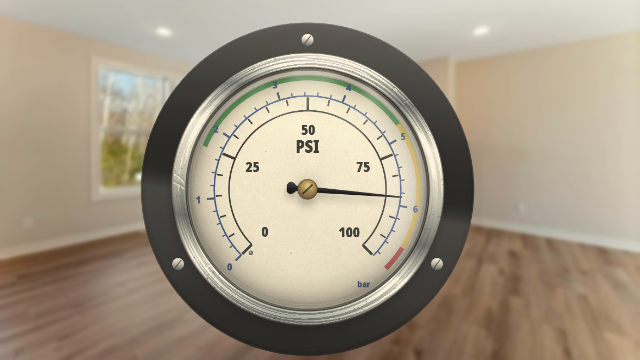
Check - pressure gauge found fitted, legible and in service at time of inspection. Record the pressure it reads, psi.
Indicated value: 85 psi
